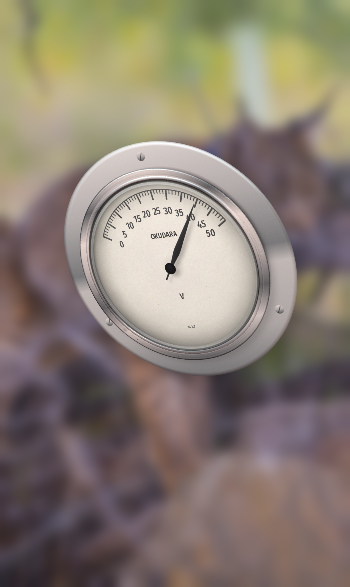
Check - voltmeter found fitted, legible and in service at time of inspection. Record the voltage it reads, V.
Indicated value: 40 V
